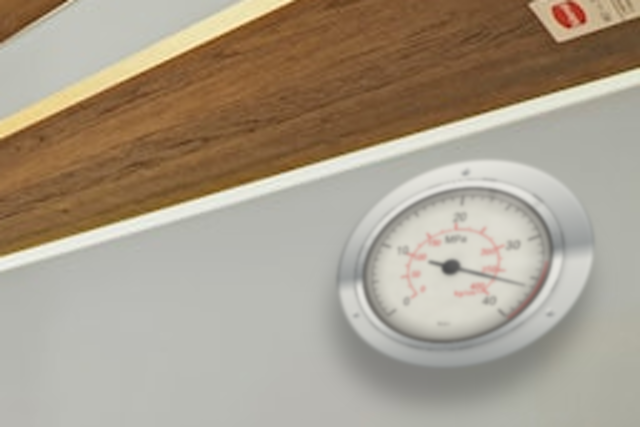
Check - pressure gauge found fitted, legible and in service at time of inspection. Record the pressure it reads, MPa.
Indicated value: 36 MPa
